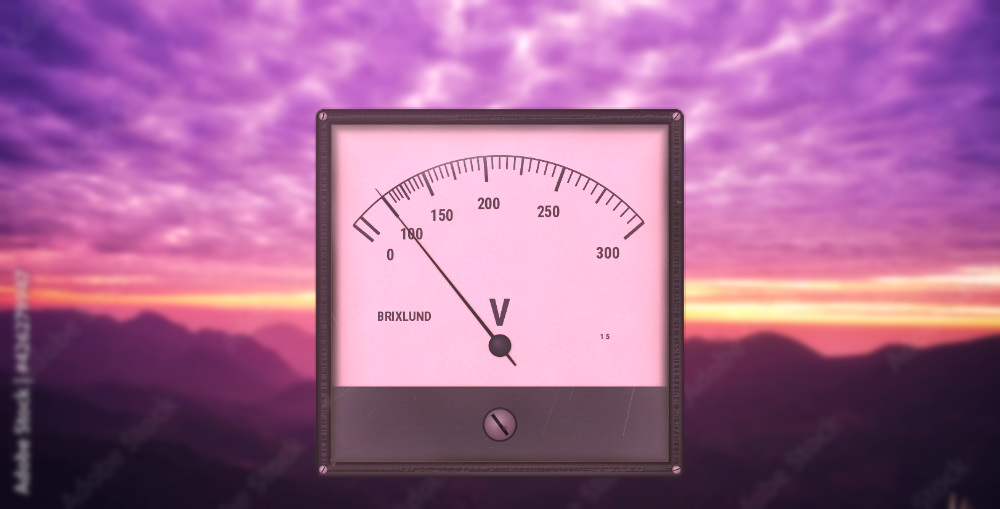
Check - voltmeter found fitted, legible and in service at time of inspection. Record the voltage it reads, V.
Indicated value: 100 V
